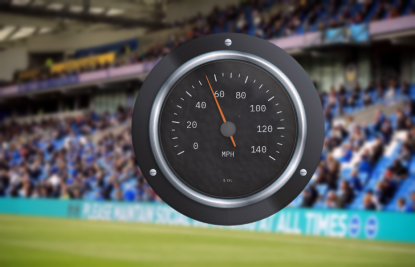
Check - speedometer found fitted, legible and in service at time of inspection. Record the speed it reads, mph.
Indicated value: 55 mph
